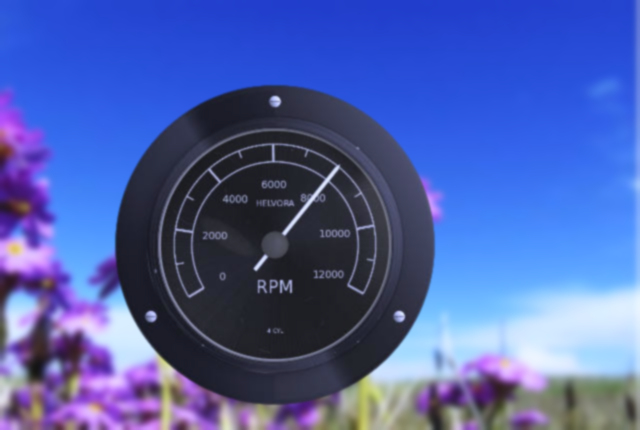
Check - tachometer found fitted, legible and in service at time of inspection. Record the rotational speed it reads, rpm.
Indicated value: 8000 rpm
